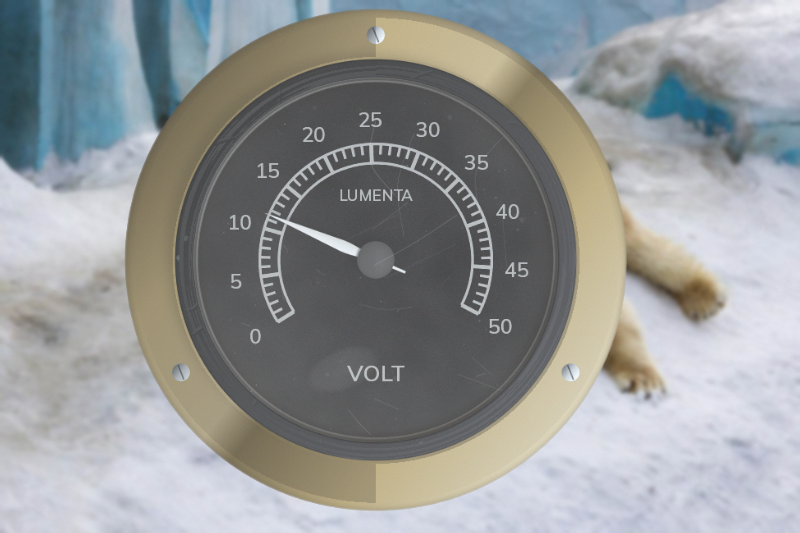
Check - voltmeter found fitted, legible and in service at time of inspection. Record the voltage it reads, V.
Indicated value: 11.5 V
